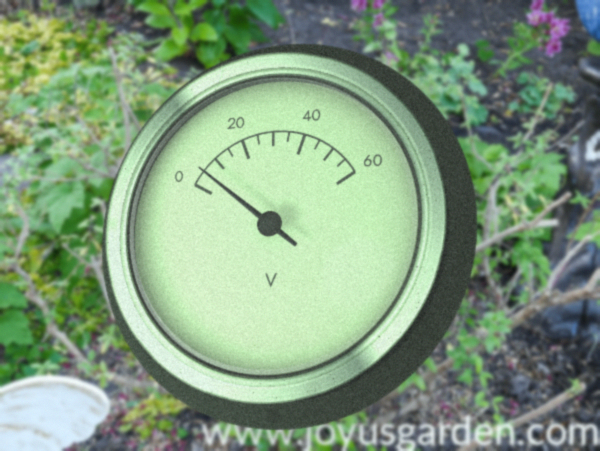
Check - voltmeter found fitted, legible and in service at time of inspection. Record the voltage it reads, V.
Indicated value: 5 V
